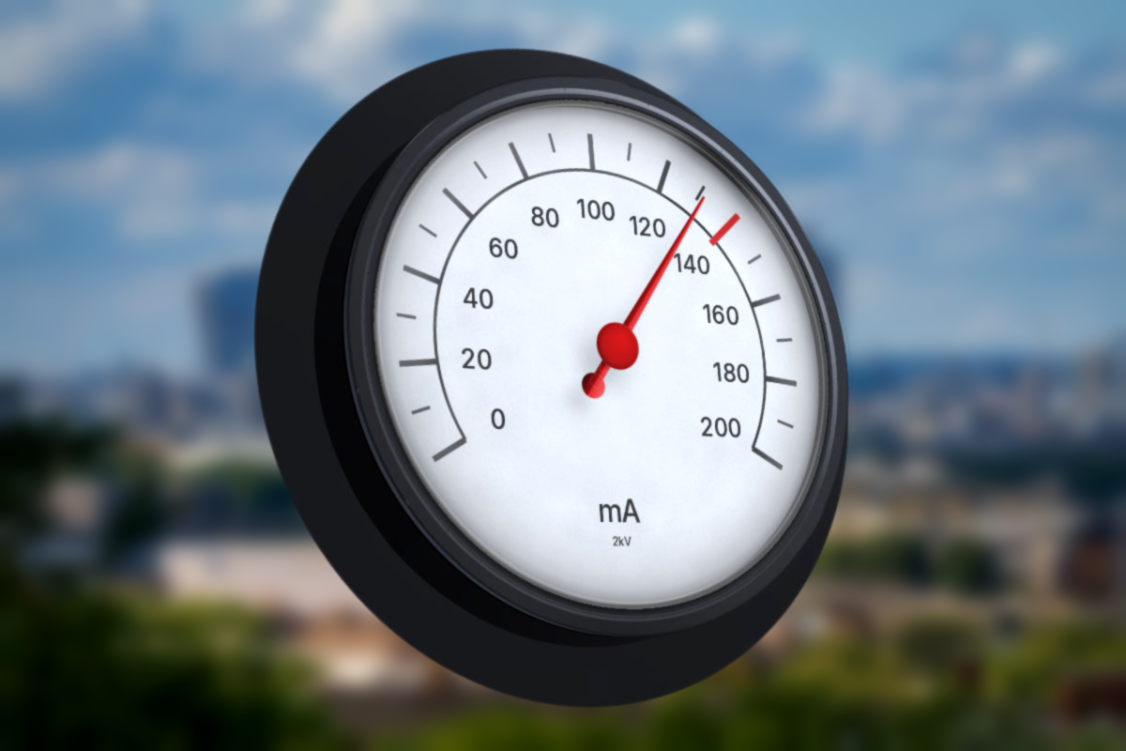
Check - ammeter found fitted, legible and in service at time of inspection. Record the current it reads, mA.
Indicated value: 130 mA
